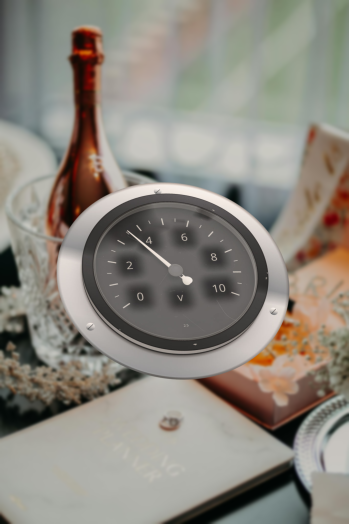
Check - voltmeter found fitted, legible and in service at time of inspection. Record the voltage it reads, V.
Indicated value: 3.5 V
